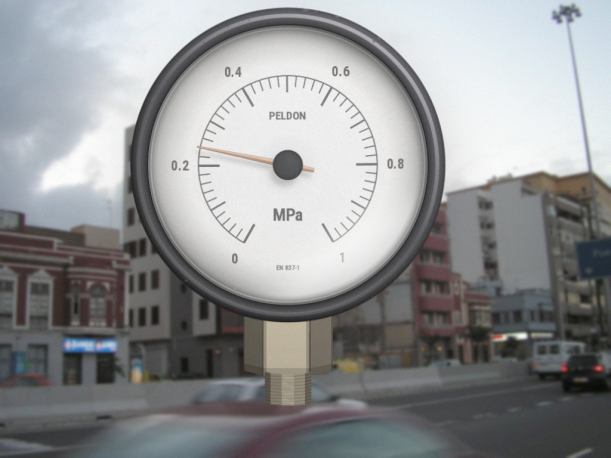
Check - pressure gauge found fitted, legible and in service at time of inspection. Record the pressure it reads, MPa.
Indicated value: 0.24 MPa
